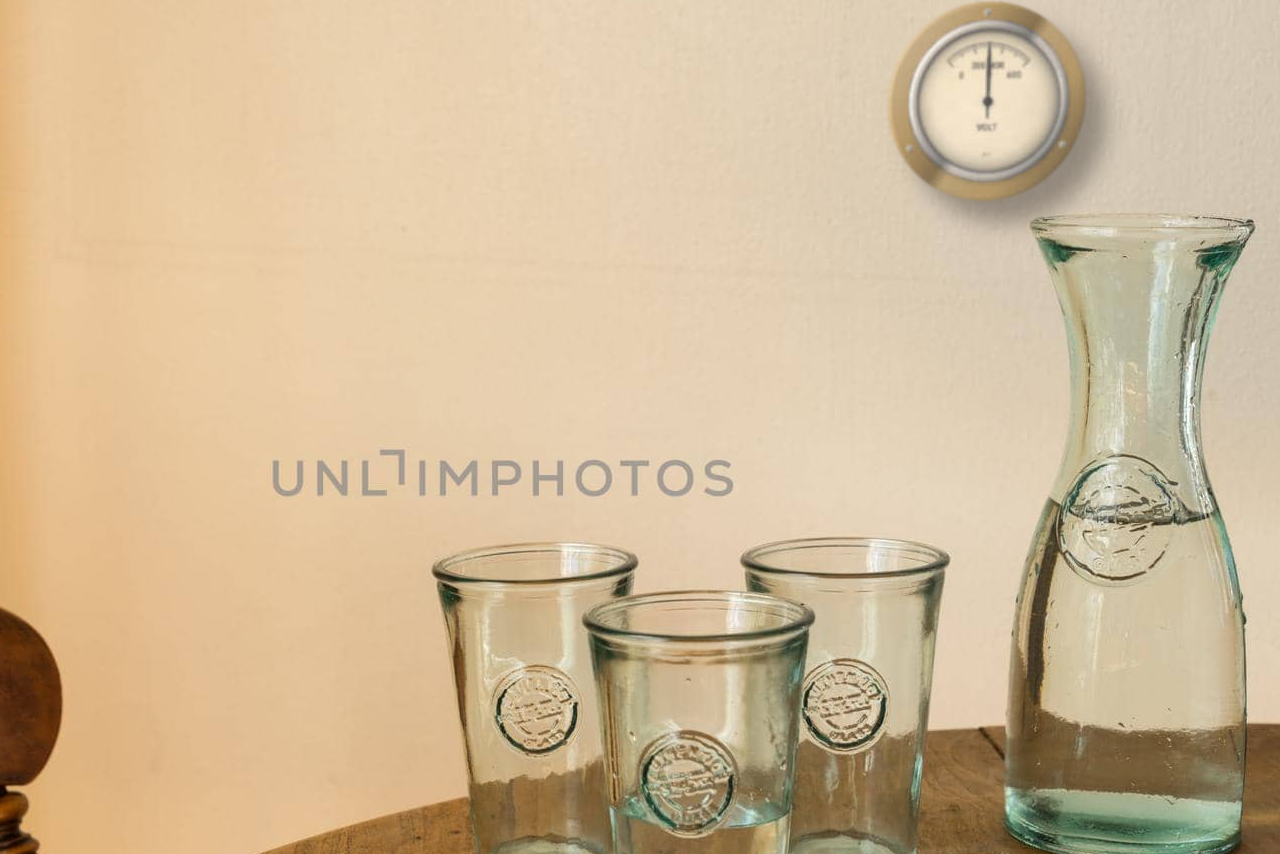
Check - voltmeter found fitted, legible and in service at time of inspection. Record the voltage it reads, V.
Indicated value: 300 V
